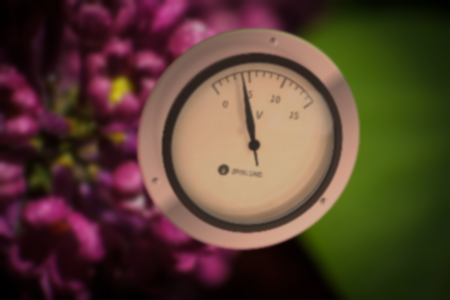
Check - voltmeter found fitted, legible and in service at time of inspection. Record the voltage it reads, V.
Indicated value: 4 V
